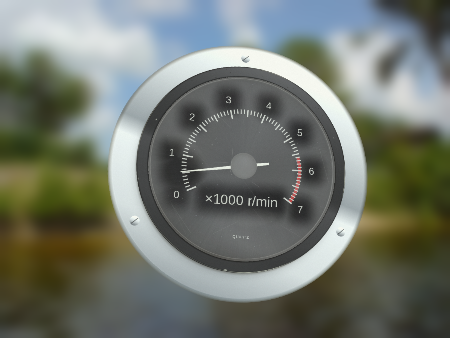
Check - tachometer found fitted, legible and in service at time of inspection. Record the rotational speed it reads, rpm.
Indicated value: 500 rpm
